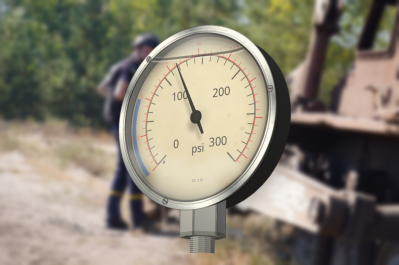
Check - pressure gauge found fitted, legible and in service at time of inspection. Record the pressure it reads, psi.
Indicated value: 120 psi
